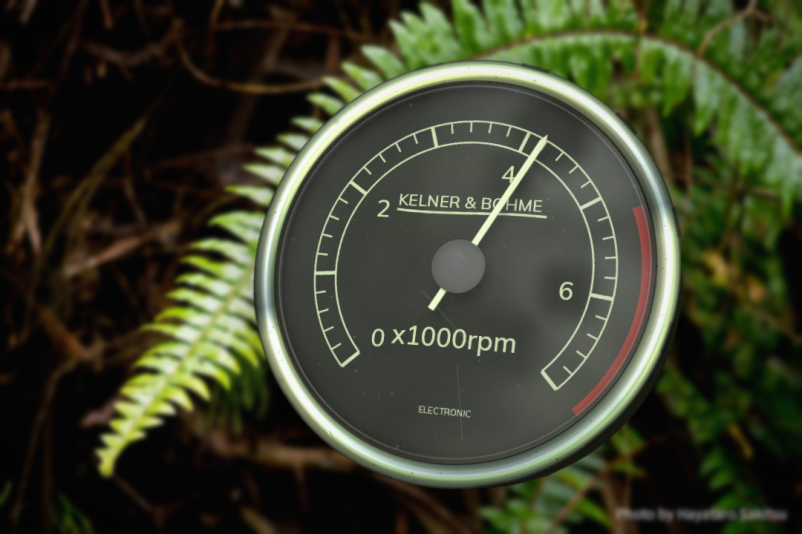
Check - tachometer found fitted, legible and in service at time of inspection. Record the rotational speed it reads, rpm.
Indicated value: 4200 rpm
